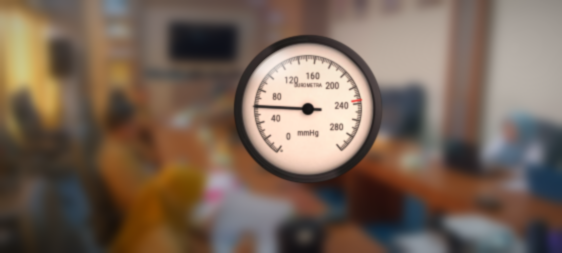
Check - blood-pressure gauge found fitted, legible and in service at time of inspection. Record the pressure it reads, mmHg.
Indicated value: 60 mmHg
